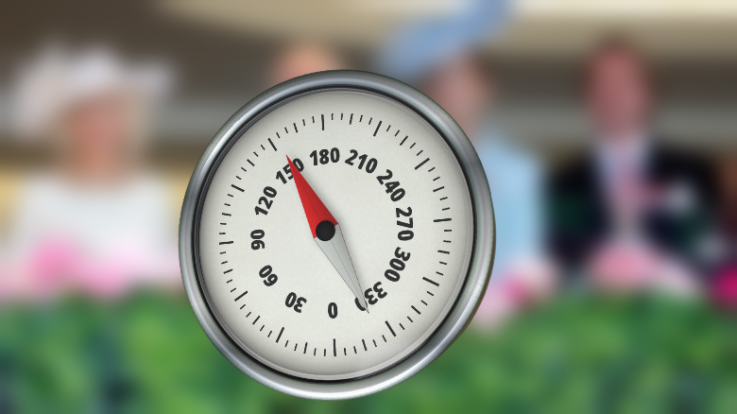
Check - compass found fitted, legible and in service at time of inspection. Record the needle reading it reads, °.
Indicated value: 155 °
